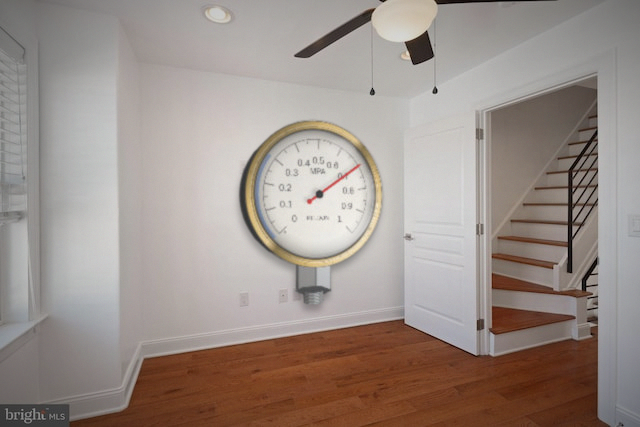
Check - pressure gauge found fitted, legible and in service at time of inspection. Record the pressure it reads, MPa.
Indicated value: 0.7 MPa
